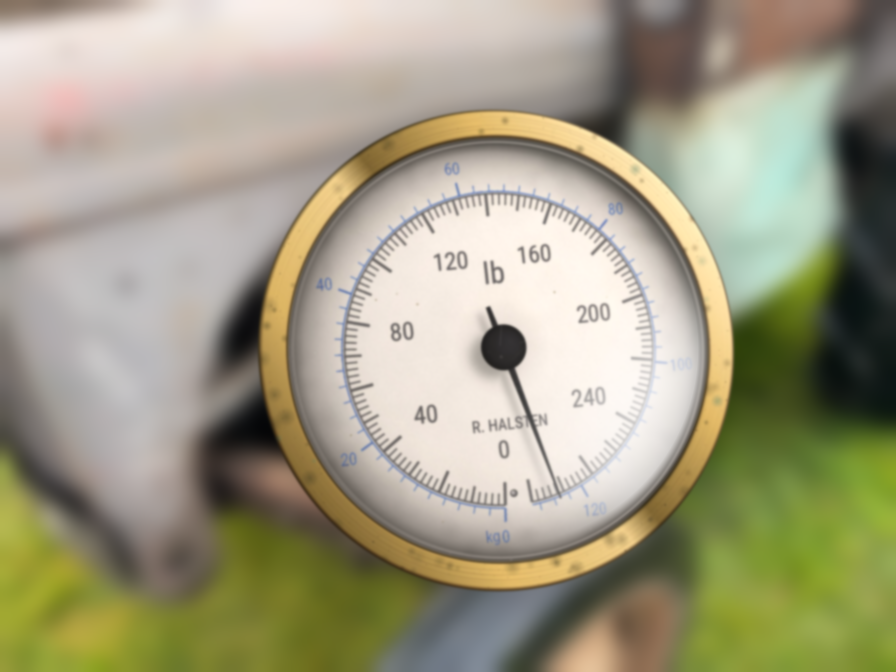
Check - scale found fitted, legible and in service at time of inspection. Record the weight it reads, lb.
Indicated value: 272 lb
